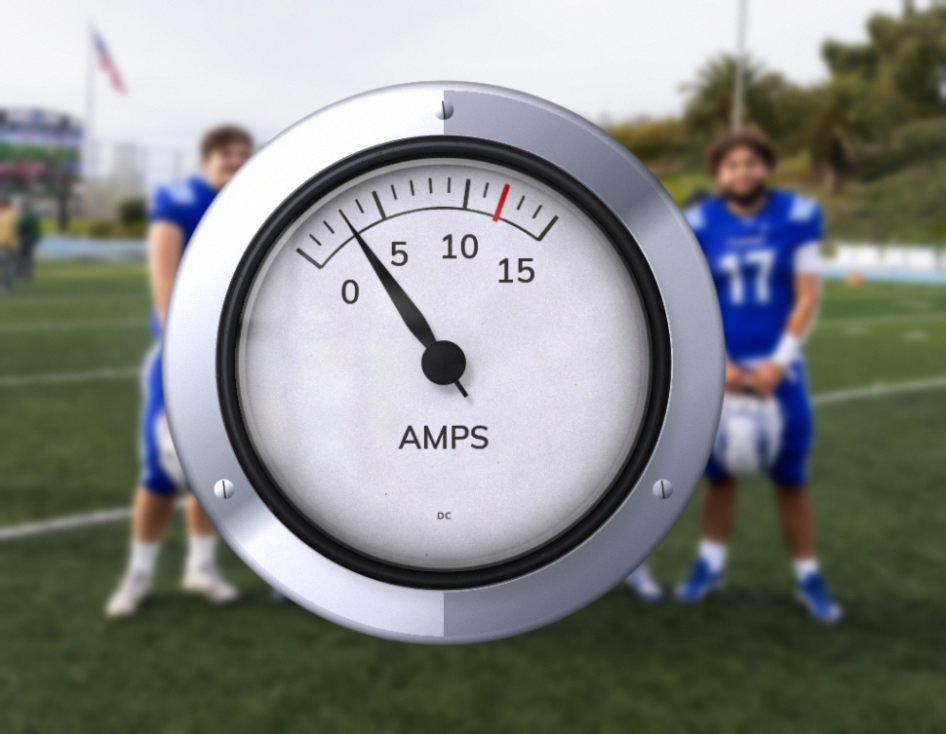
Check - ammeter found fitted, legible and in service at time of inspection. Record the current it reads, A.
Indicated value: 3 A
